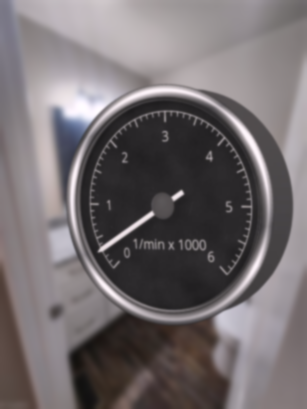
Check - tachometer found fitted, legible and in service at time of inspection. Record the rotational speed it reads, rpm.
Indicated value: 300 rpm
